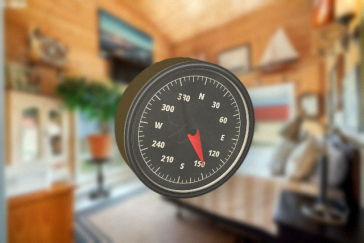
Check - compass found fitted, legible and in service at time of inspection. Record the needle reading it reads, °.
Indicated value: 145 °
